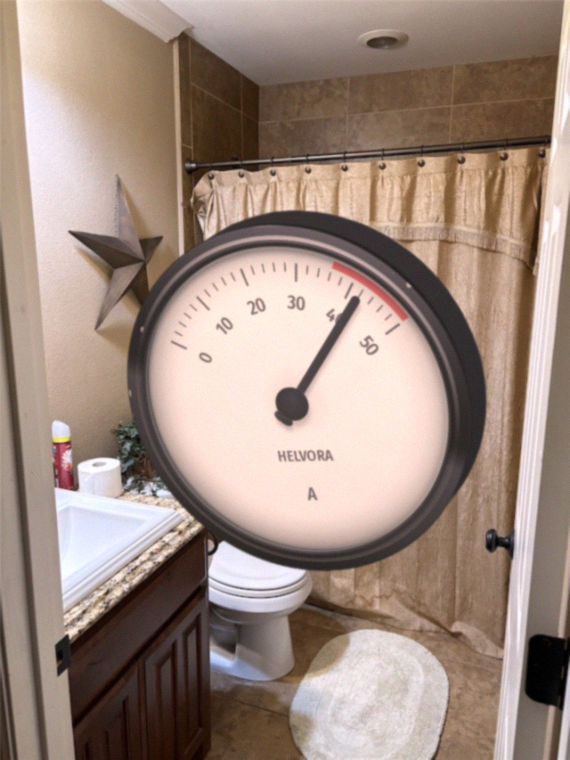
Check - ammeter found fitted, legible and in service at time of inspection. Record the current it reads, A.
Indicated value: 42 A
